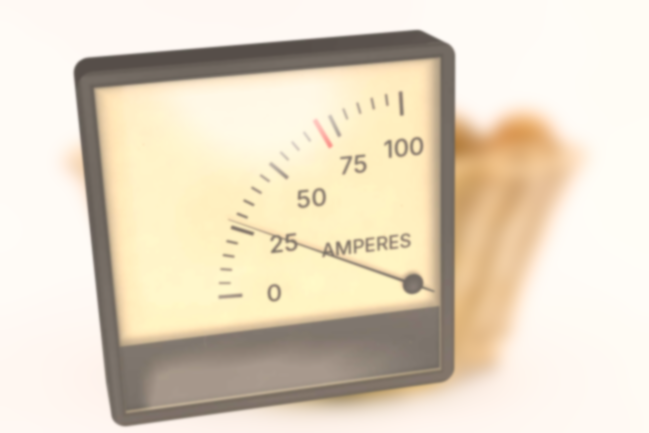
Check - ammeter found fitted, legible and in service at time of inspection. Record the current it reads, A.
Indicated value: 27.5 A
